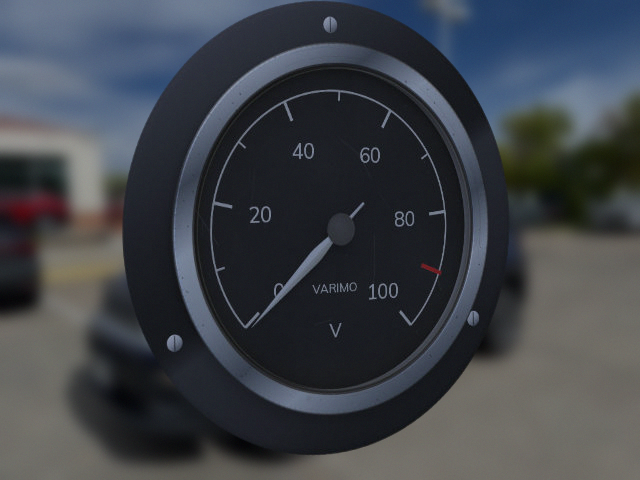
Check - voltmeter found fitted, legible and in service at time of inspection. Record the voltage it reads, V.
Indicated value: 0 V
